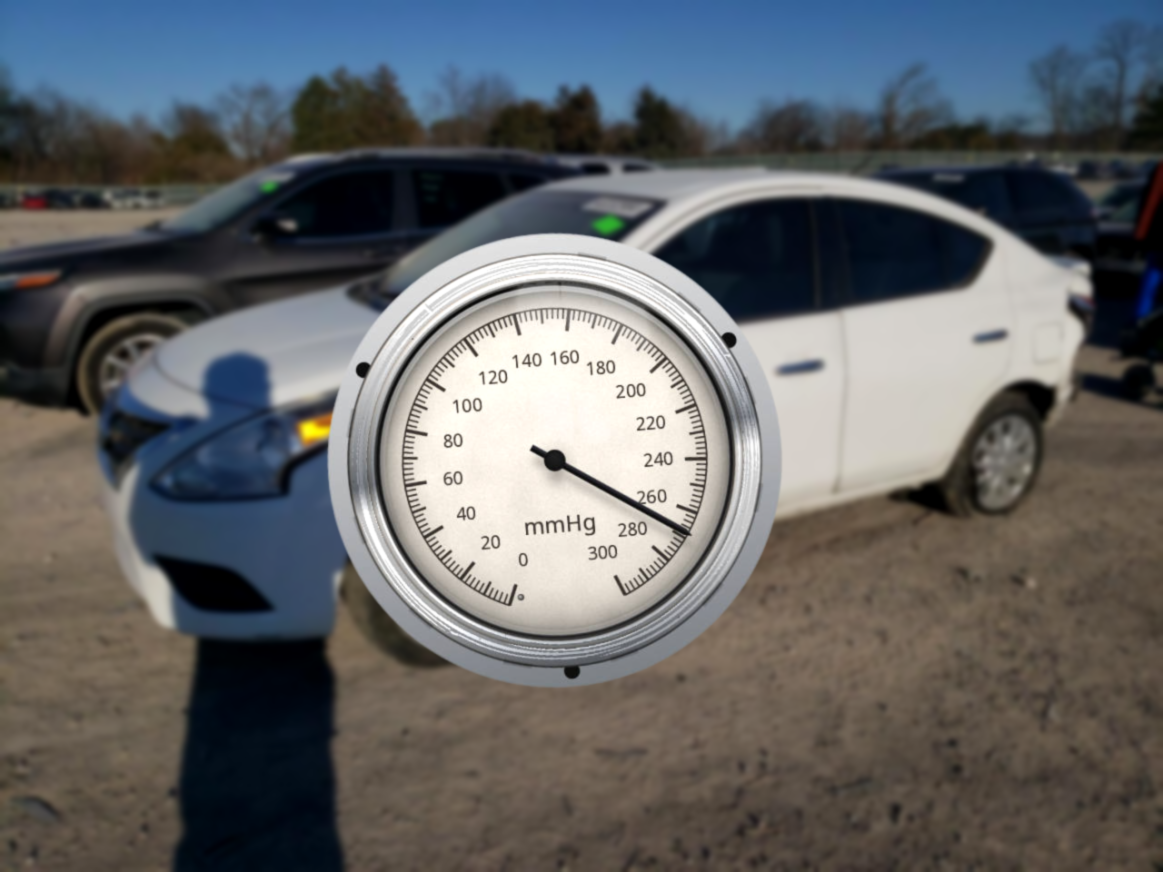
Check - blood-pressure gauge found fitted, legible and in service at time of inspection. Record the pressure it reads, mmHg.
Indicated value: 268 mmHg
